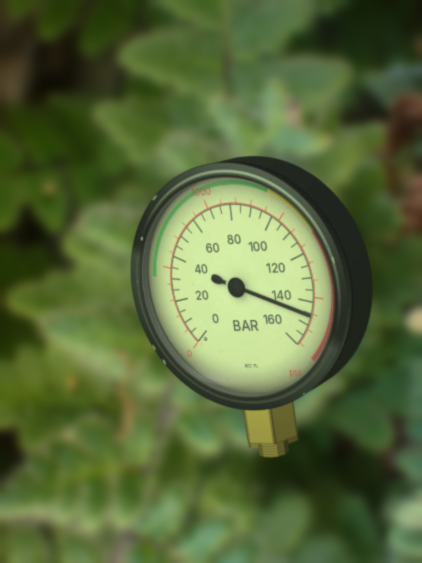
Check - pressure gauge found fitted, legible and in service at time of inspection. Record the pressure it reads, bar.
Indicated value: 145 bar
